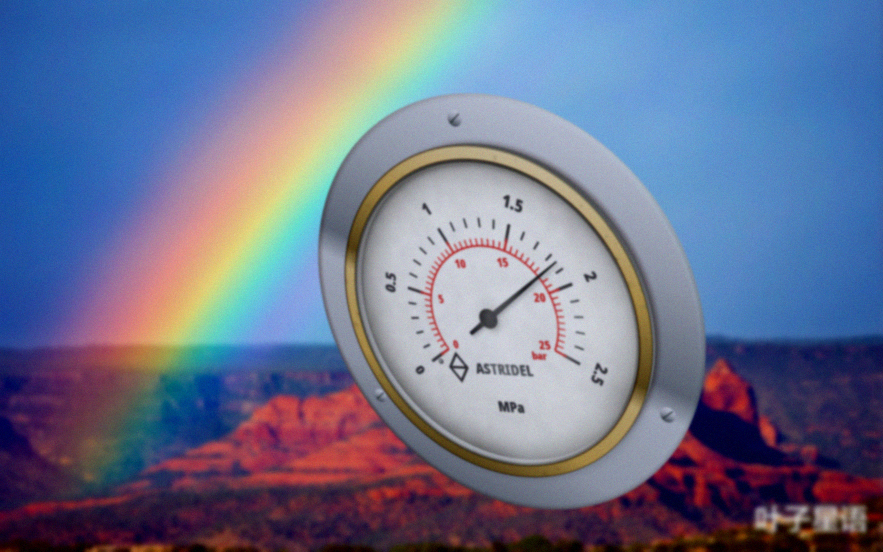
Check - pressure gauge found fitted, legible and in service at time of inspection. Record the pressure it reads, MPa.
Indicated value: 1.85 MPa
